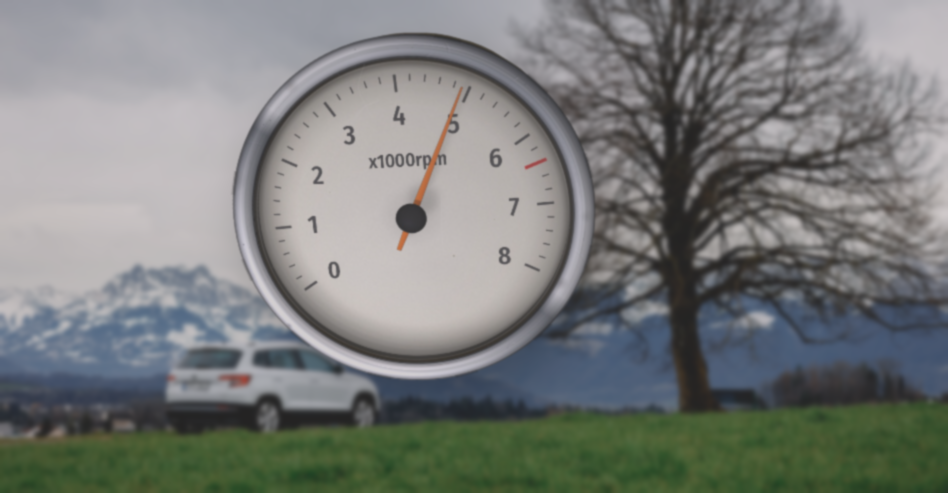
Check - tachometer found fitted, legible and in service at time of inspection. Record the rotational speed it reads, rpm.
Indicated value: 4900 rpm
